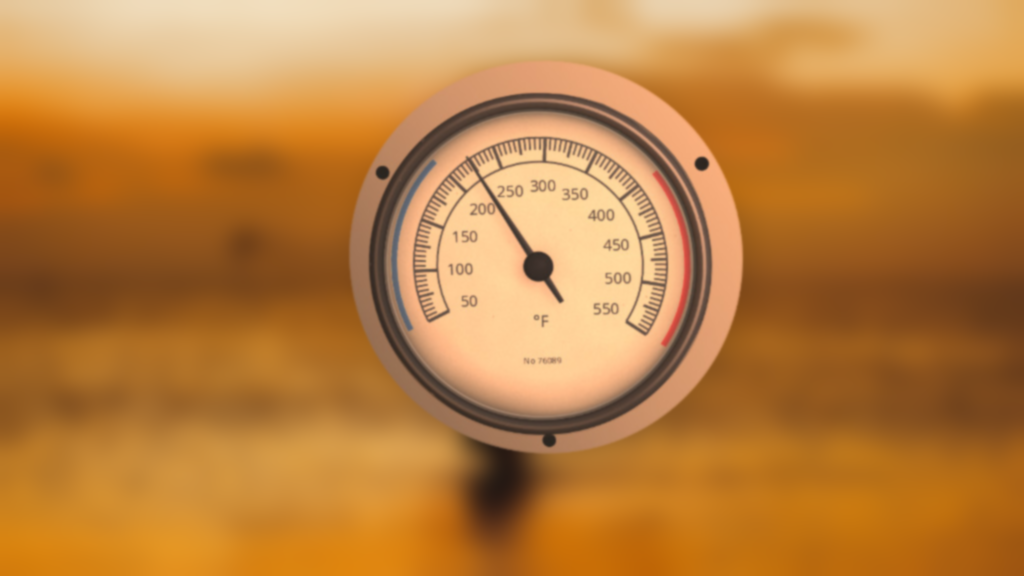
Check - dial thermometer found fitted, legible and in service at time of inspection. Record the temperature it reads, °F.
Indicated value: 225 °F
